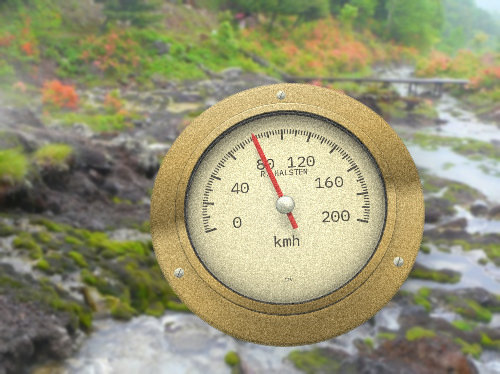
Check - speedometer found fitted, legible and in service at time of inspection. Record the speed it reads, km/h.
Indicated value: 80 km/h
